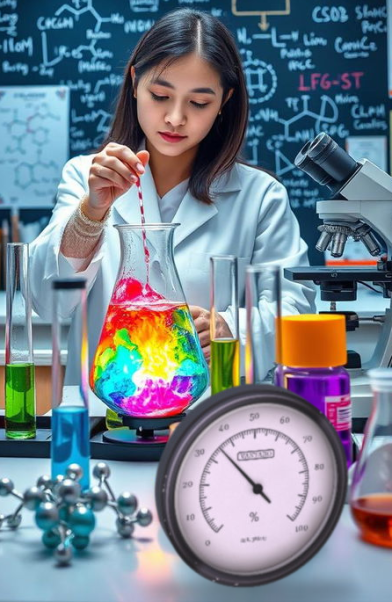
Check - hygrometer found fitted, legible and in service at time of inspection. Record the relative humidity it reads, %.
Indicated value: 35 %
